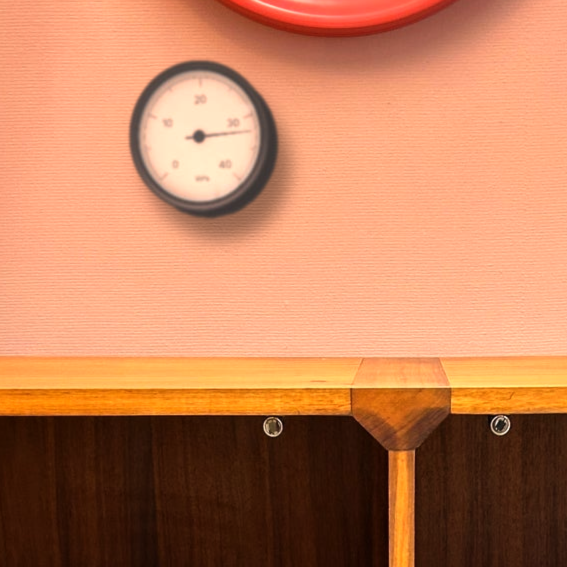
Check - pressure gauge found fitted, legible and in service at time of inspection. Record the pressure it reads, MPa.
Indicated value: 32.5 MPa
